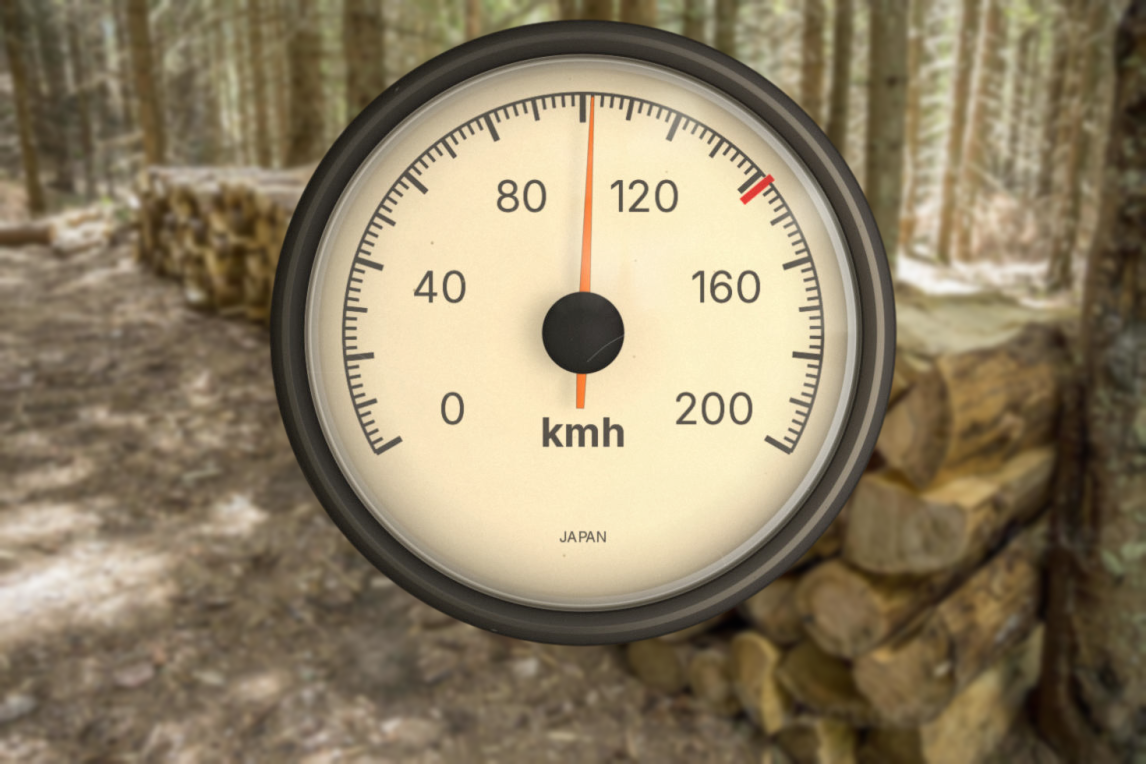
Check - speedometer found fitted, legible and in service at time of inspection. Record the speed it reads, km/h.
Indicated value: 102 km/h
